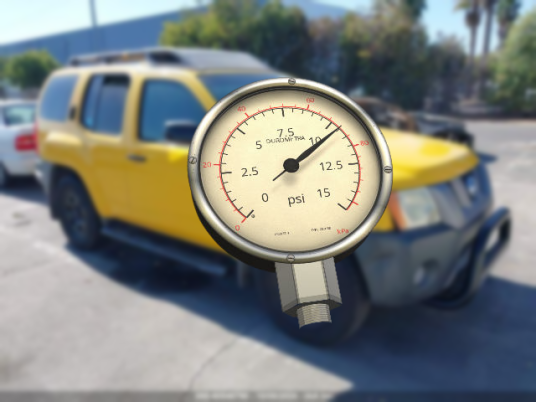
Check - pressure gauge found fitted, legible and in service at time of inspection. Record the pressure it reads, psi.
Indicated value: 10.5 psi
